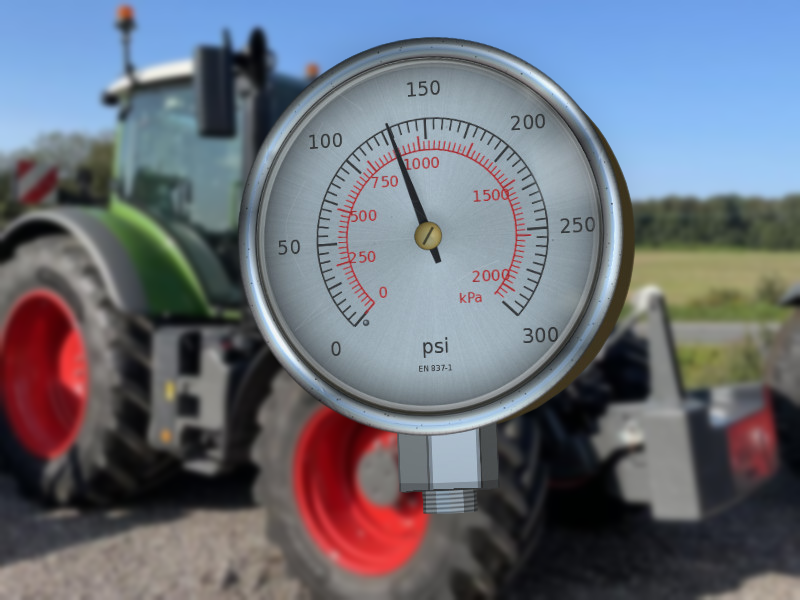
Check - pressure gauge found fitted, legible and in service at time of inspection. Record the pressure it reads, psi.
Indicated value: 130 psi
